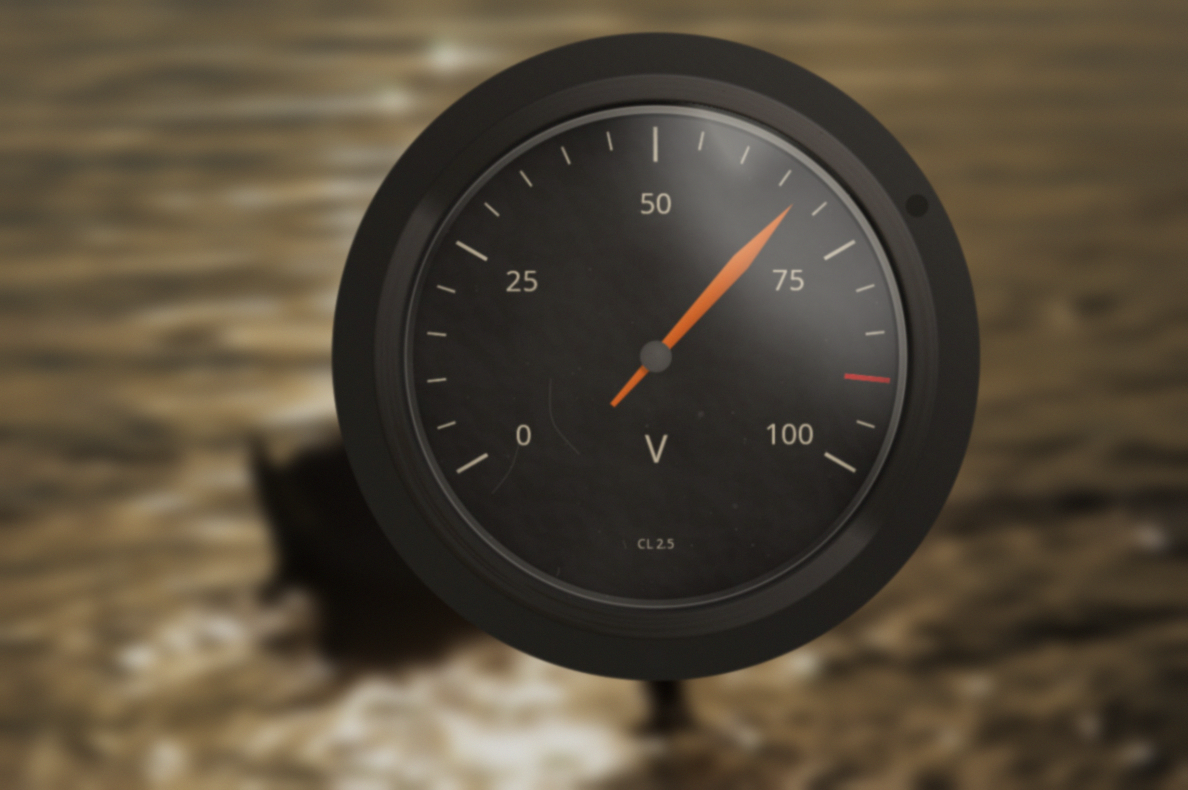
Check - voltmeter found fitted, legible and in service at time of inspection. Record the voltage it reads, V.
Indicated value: 67.5 V
